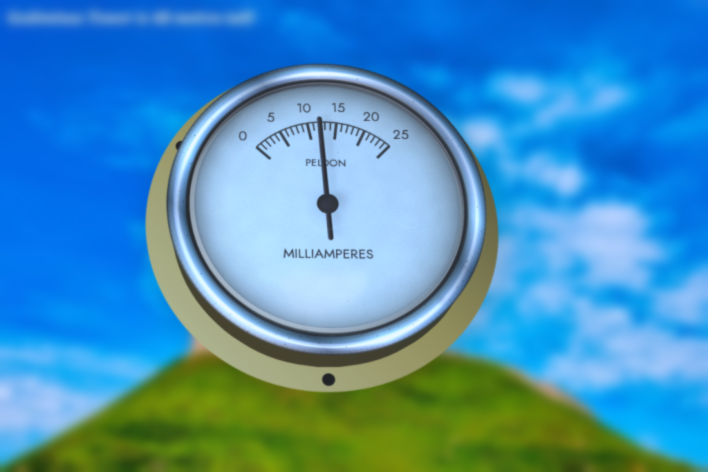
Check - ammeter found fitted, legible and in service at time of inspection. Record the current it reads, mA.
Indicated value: 12 mA
